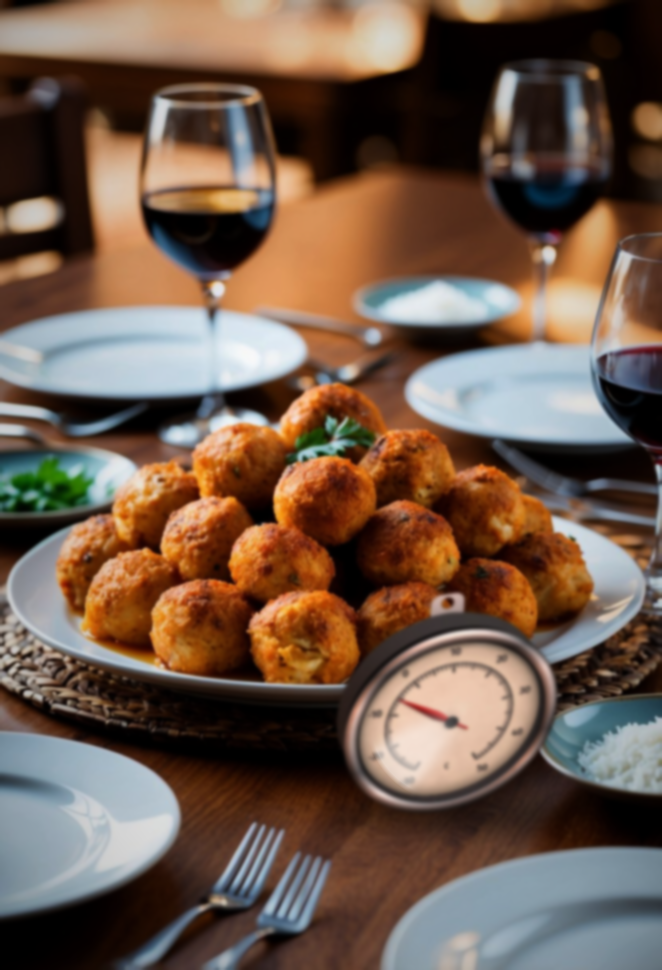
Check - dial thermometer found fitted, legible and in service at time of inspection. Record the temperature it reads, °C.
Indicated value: -5 °C
